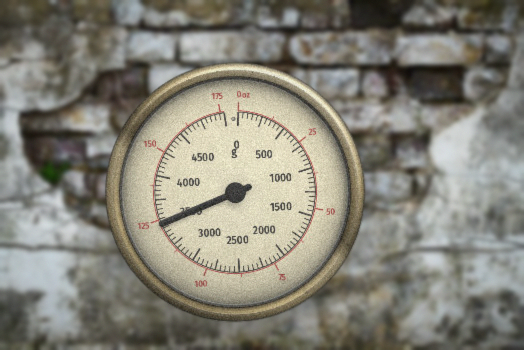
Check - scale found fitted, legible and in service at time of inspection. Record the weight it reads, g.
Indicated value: 3500 g
